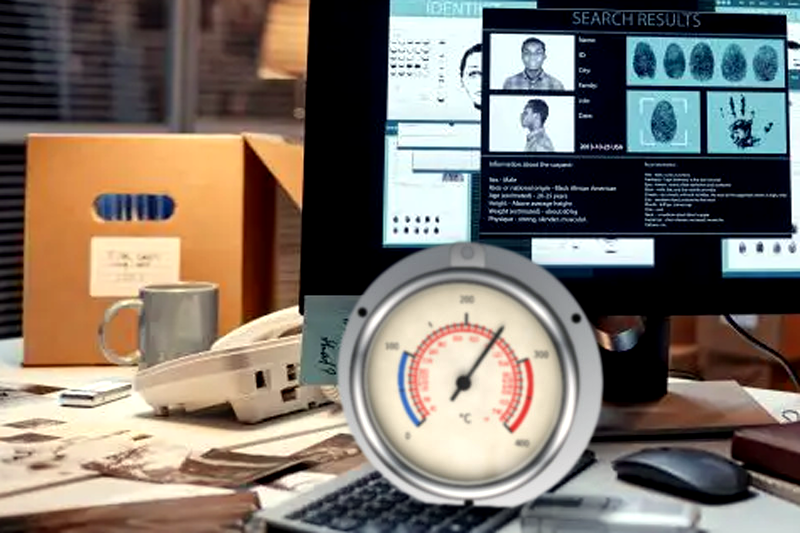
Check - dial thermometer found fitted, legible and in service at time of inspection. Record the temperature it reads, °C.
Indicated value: 250 °C
